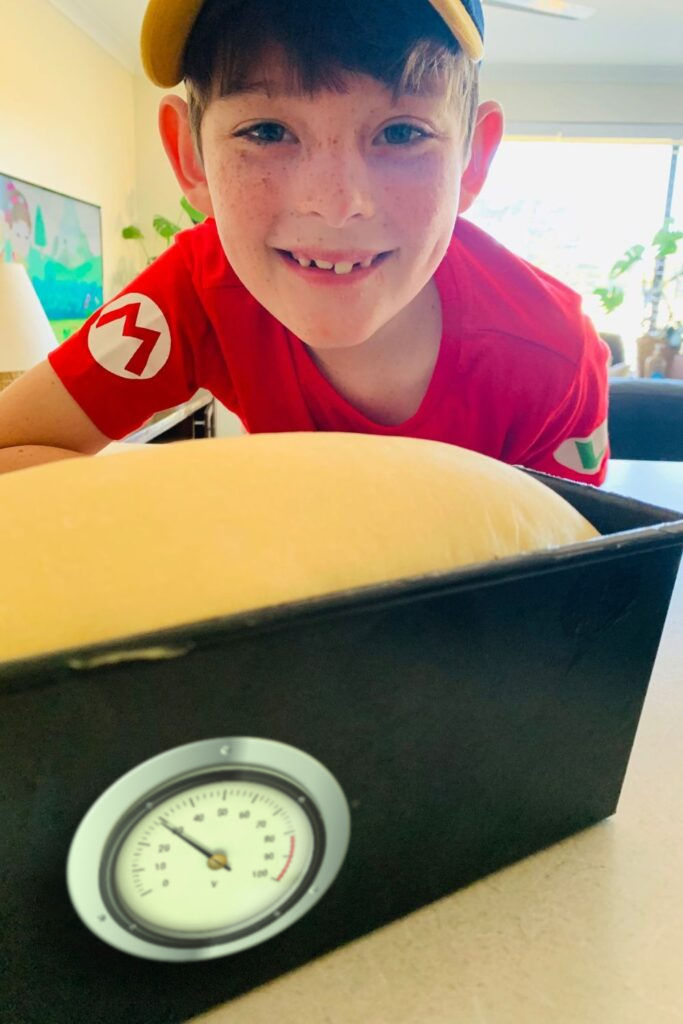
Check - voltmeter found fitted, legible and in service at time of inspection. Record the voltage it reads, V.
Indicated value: 30 V
